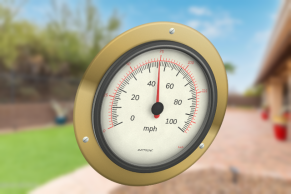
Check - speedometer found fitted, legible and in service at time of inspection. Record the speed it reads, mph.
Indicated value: 45 mph
